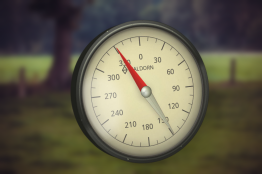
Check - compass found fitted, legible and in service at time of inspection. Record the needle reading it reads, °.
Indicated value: 330 °
